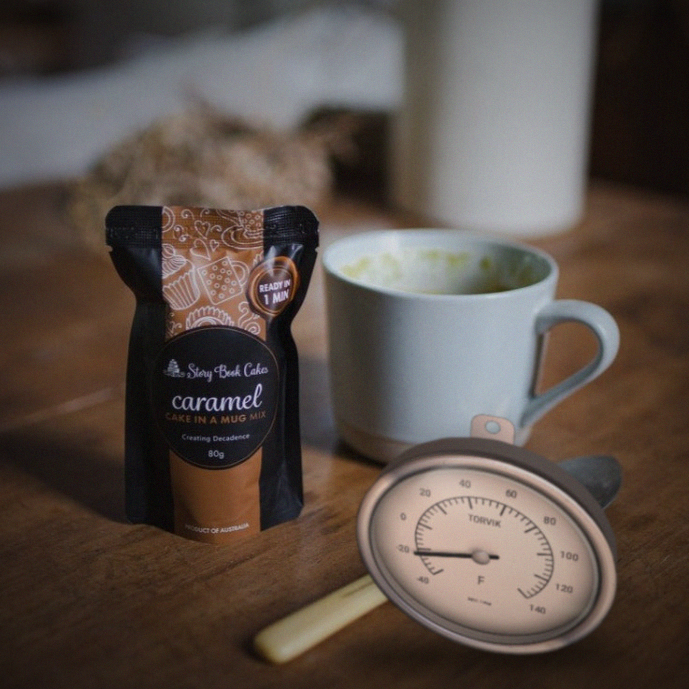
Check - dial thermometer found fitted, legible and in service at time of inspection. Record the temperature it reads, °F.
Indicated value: -20 °F
